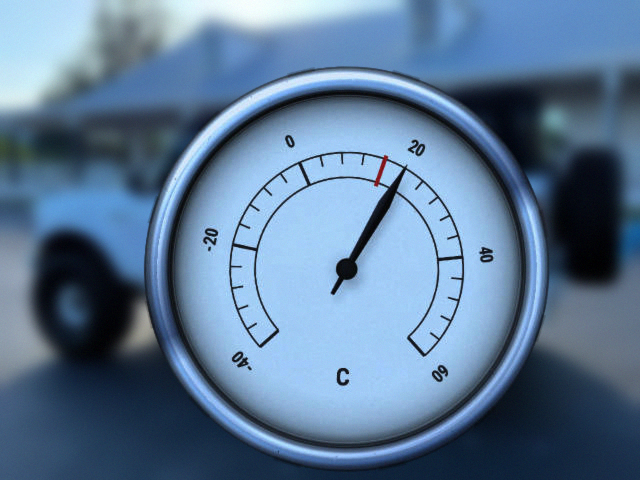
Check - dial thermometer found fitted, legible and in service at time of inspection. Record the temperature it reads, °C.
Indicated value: 20 °C
